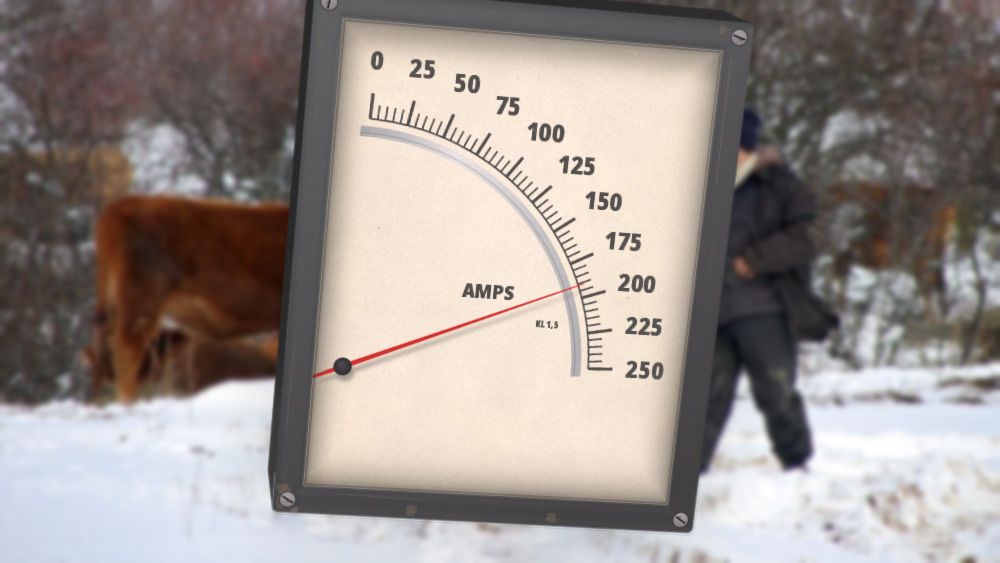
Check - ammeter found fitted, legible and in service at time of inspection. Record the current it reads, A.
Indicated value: 190 A
